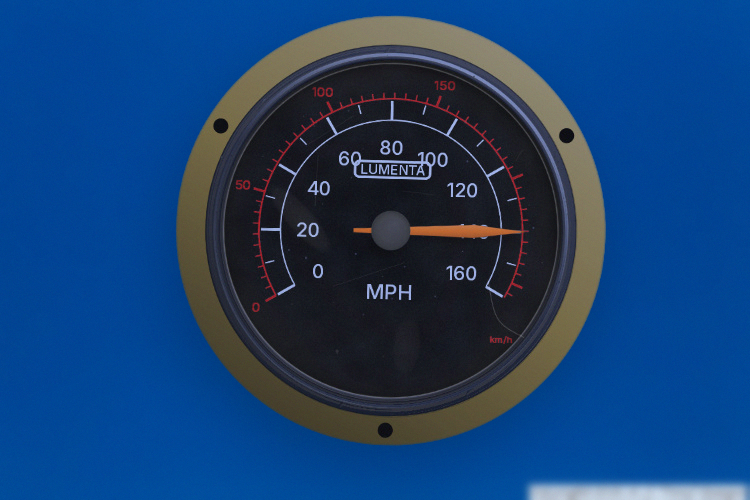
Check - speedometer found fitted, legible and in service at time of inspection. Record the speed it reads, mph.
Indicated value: 140 mph
